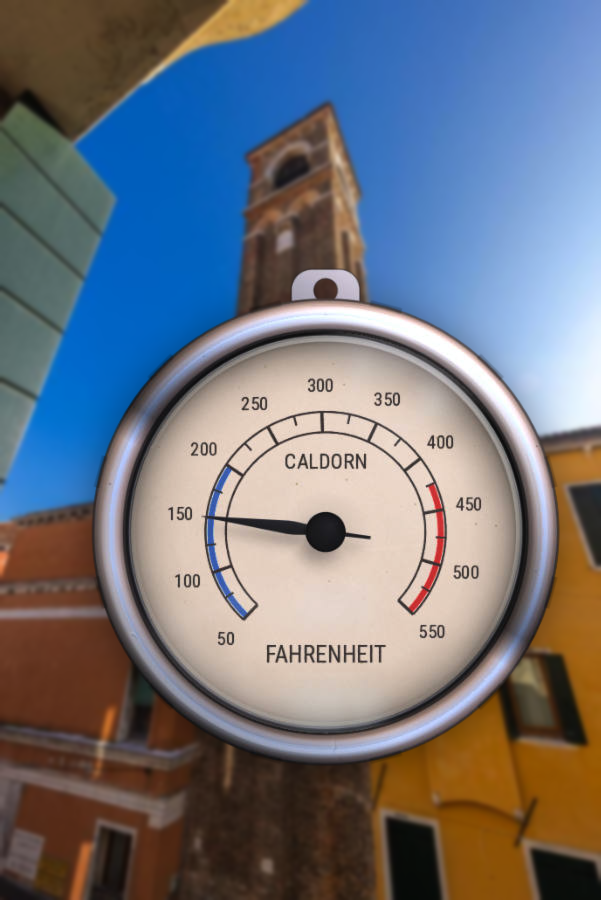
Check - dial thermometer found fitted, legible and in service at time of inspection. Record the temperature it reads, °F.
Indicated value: 150 °F
